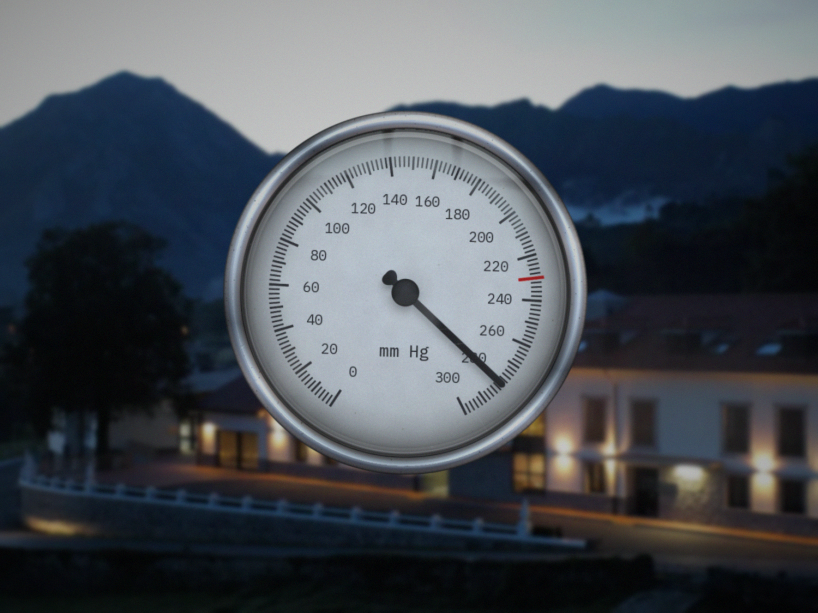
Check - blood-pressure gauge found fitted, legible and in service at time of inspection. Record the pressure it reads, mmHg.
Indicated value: 280 mmHg
